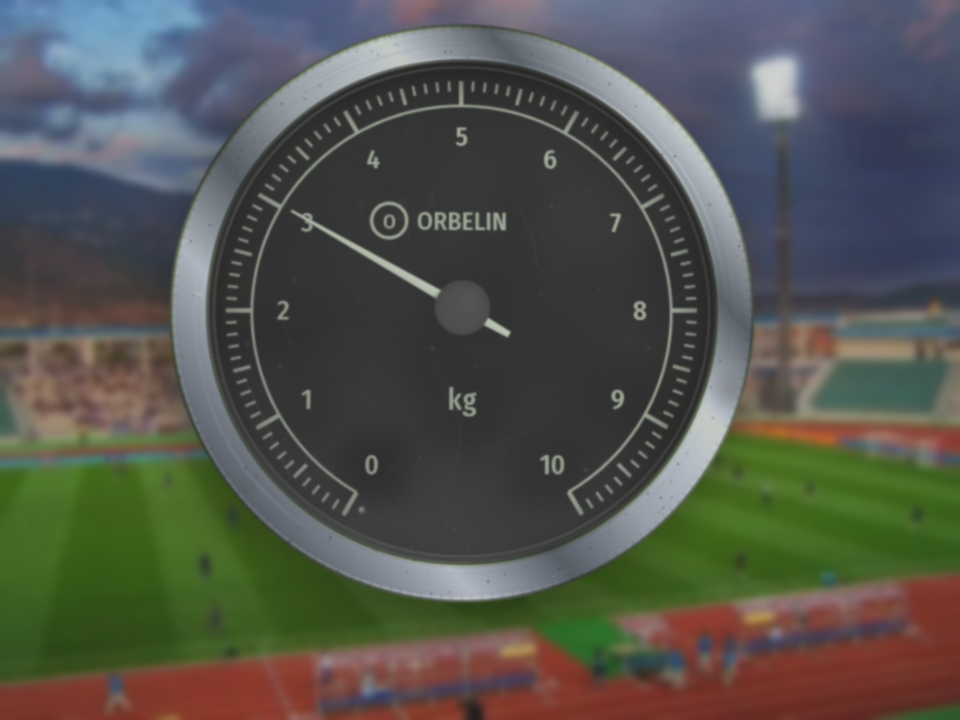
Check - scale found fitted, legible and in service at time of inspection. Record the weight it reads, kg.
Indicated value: 3 kg
